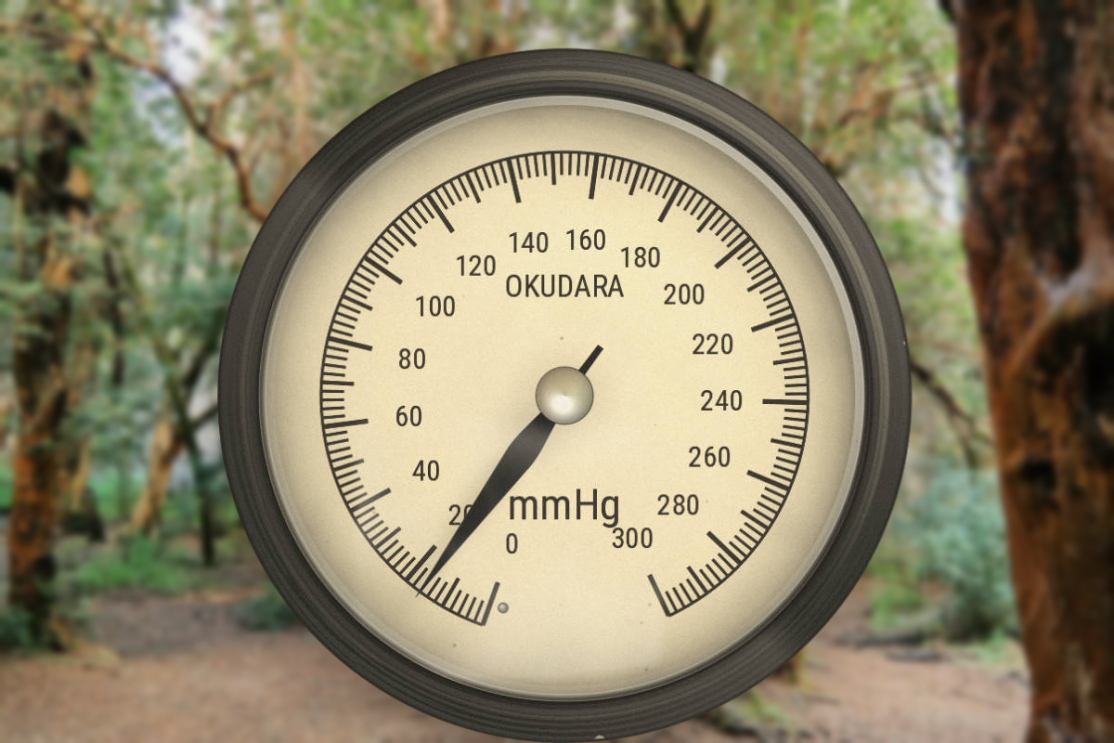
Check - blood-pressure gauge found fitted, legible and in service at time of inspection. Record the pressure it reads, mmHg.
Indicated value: 16 mmHg
